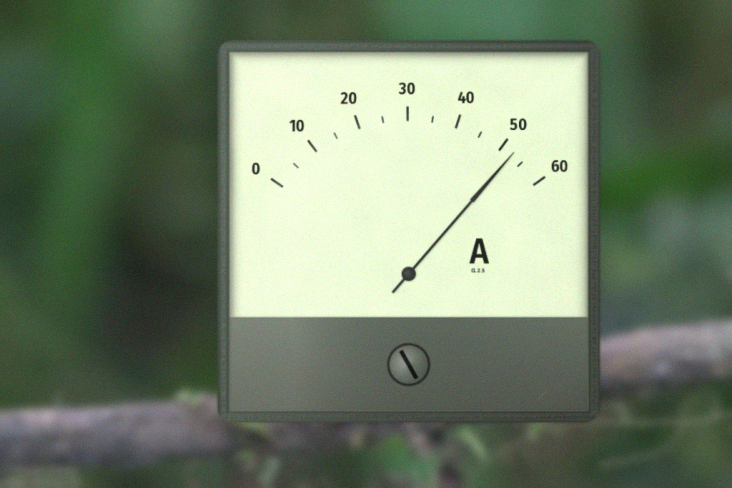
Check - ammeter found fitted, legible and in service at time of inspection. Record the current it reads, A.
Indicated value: 52.5 A
